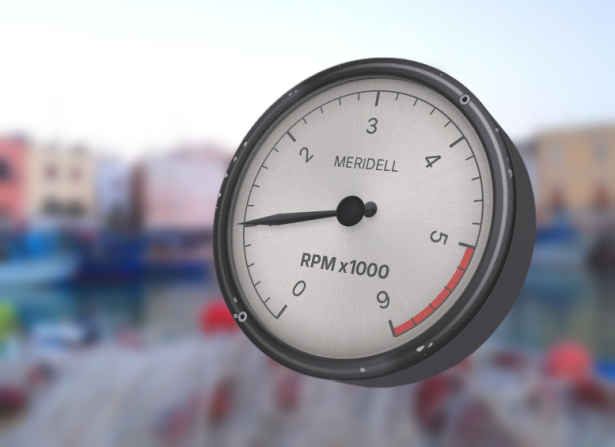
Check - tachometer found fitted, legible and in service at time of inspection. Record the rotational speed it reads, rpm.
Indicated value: 1000 rpm
